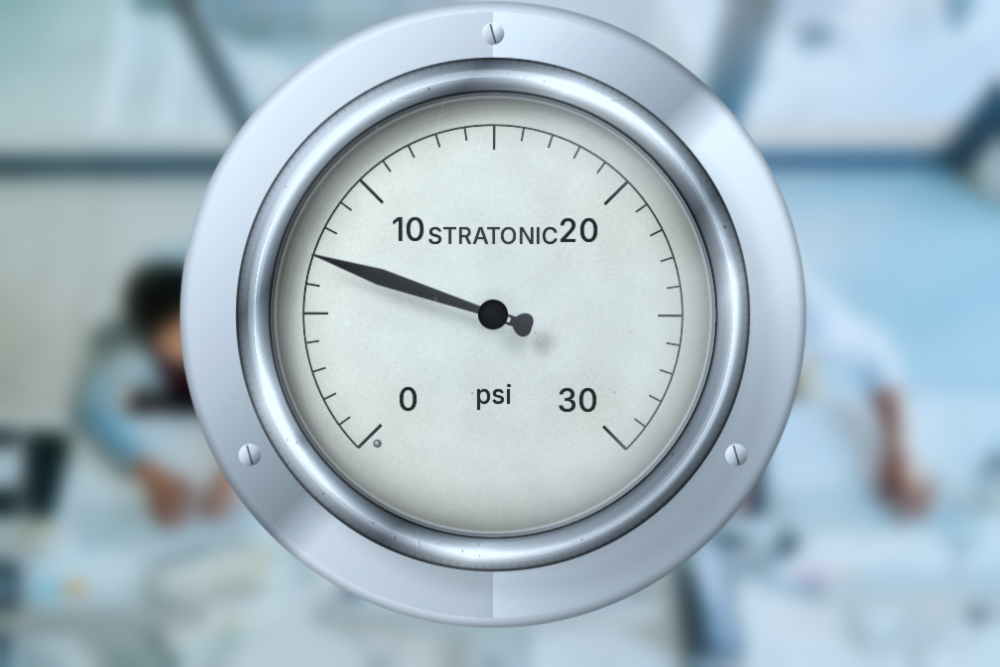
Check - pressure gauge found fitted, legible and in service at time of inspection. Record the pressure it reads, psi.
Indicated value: 7 psi
